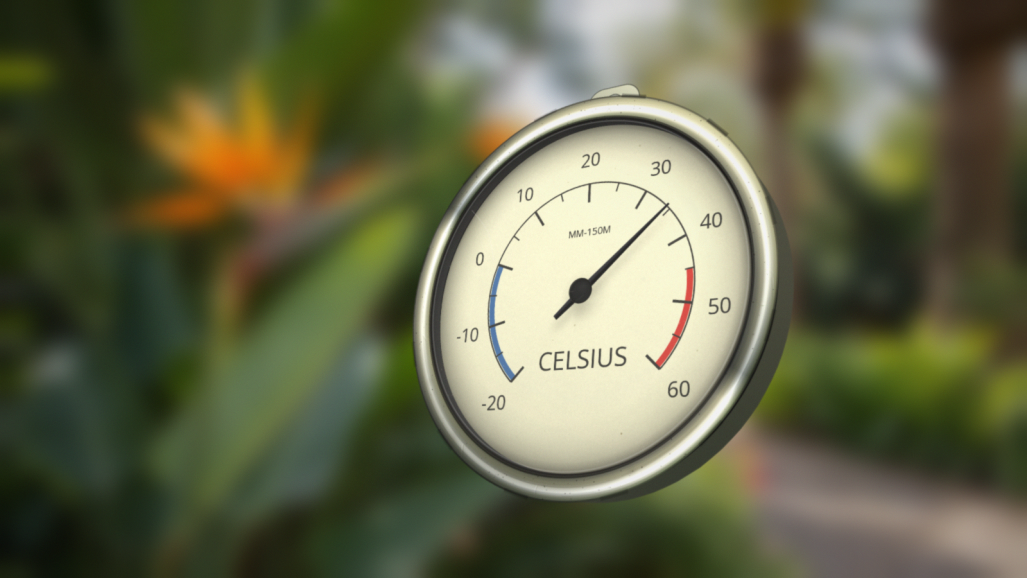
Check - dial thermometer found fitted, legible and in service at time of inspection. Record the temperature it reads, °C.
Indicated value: 35 °C
